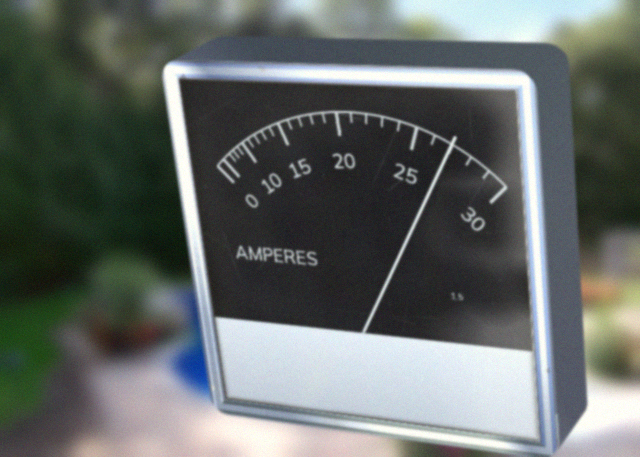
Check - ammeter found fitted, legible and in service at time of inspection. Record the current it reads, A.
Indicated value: 27 A
